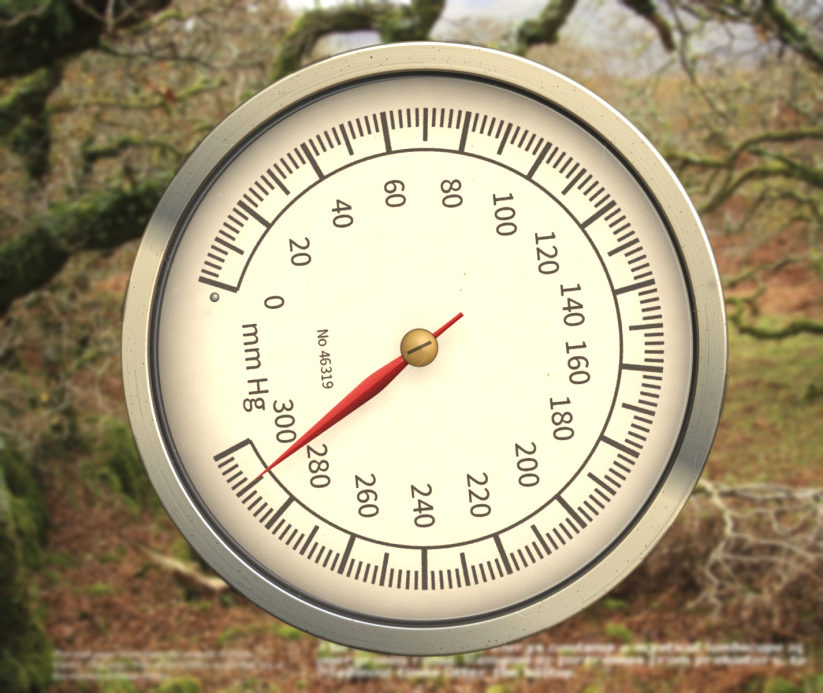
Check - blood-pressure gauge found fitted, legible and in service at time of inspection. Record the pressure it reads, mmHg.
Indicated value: 290 mmHg
